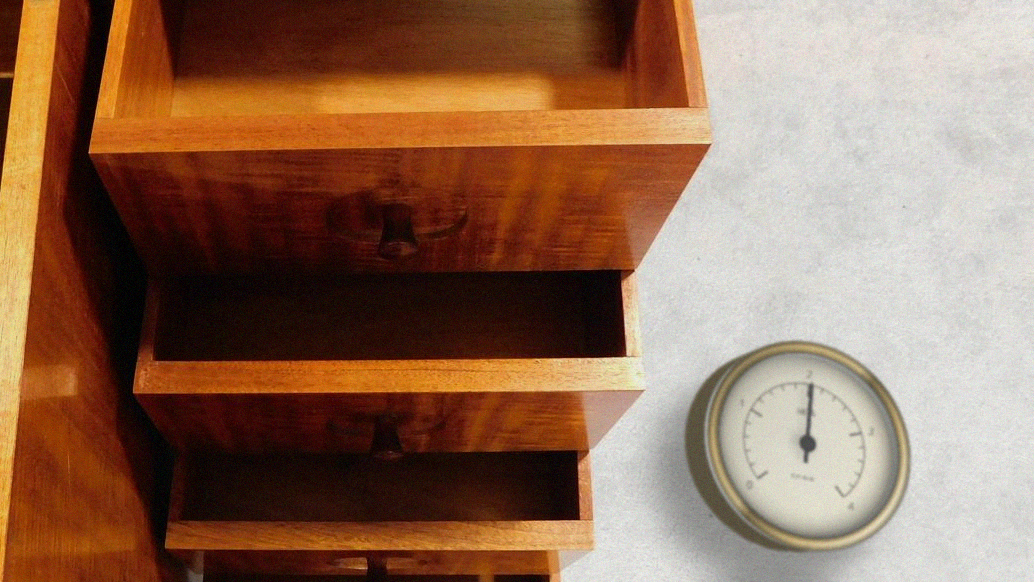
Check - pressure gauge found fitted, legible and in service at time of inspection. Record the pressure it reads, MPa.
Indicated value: 2 MPa
